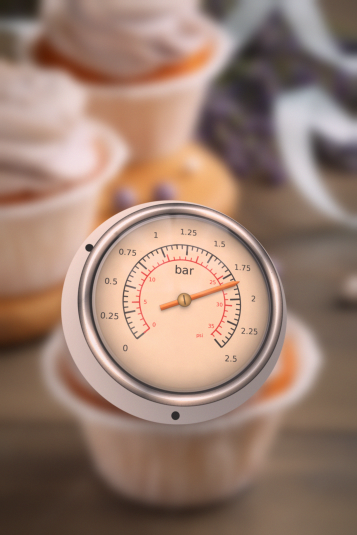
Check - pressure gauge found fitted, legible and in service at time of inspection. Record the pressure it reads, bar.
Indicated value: 1.85 bar
